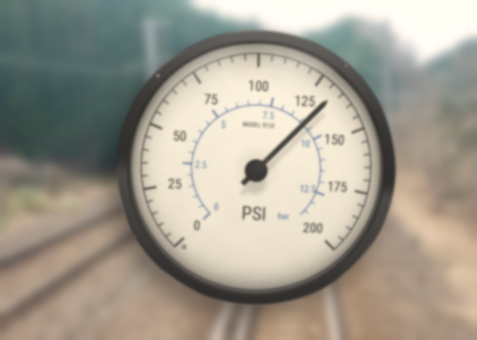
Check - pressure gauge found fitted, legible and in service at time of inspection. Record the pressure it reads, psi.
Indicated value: 132.5 psi
